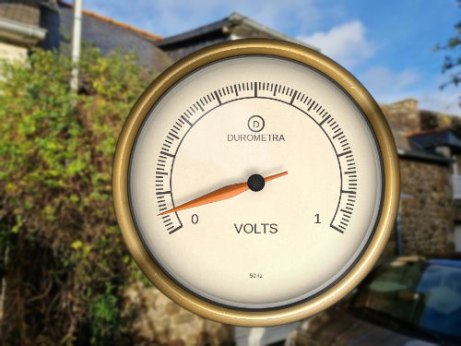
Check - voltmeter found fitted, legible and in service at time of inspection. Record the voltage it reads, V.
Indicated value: 0.05 V
